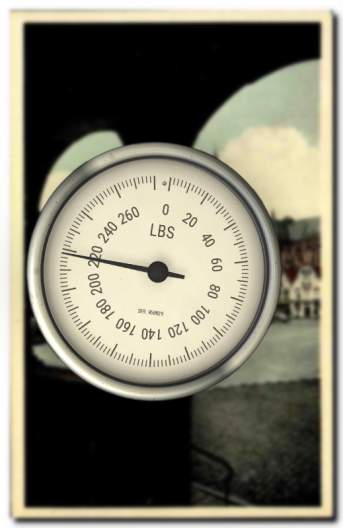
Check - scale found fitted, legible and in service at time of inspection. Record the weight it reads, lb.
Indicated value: 218 lb
